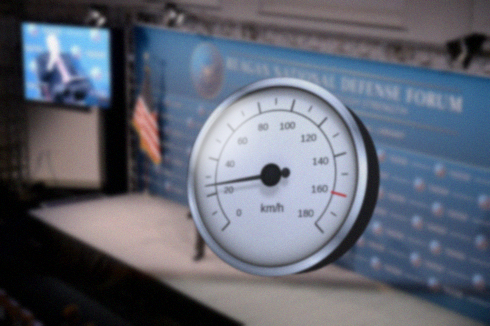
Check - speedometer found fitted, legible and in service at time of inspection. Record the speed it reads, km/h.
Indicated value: 25 km/h
